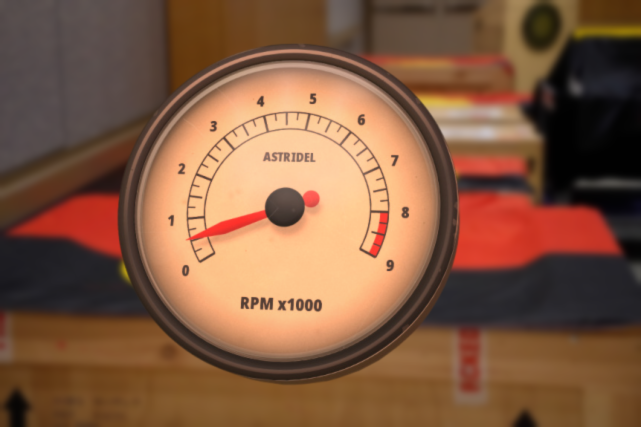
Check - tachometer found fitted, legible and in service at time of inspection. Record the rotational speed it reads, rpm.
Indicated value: 500 rpm
